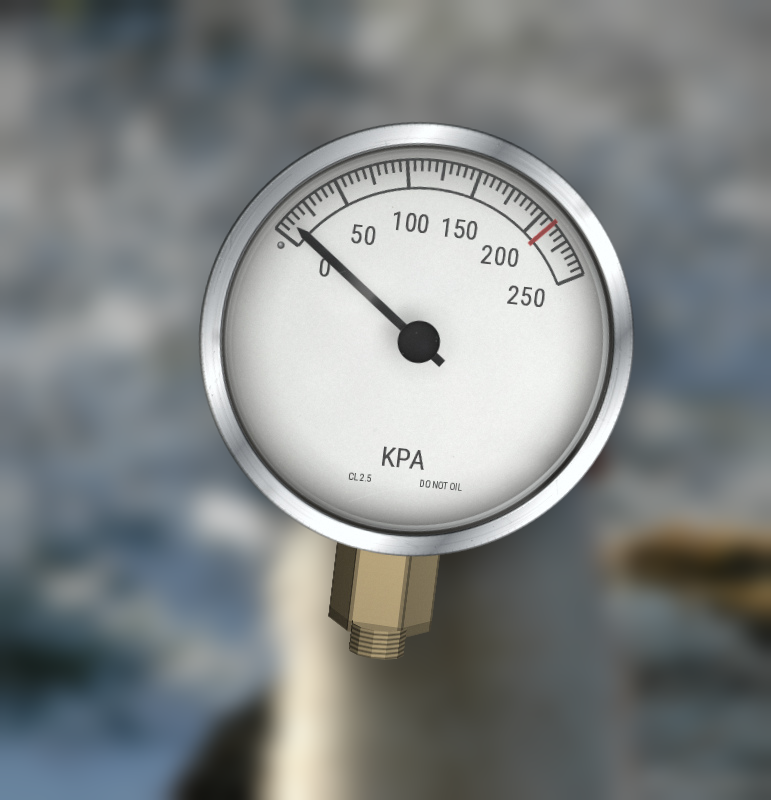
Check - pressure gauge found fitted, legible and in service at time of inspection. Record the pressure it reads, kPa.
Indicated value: 10 kPa
